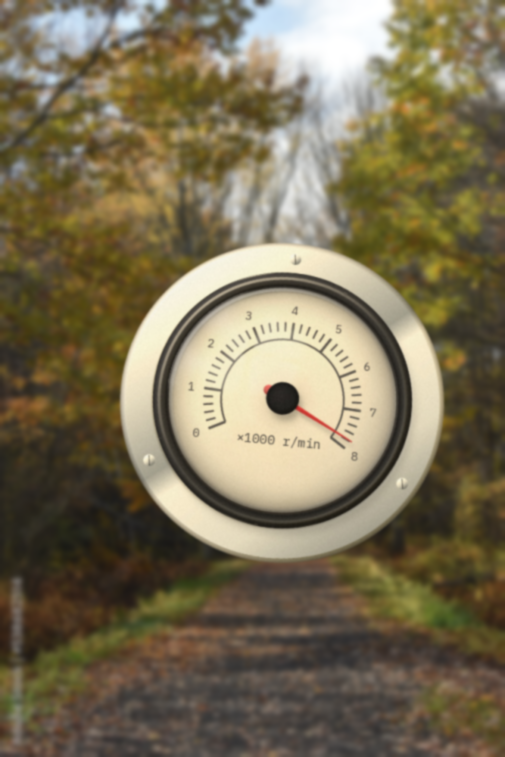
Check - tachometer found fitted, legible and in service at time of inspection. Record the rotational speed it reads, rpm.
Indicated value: 7800 rpm
